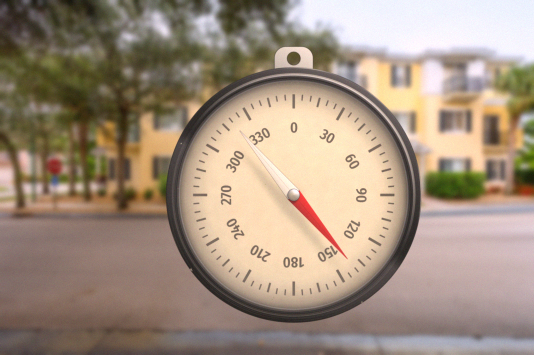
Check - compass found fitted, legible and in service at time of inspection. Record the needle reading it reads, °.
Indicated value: 140 °
